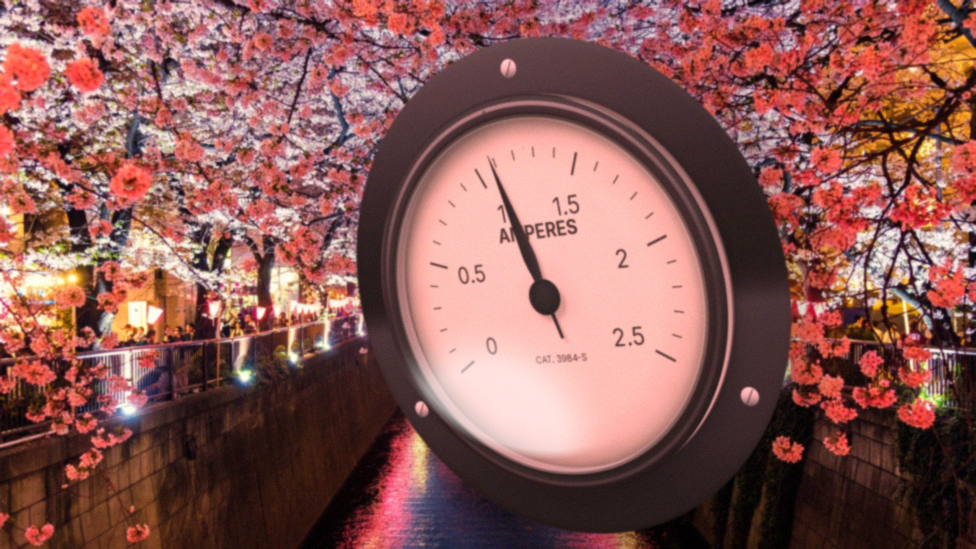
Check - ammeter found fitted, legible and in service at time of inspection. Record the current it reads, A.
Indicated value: 1.1 A
